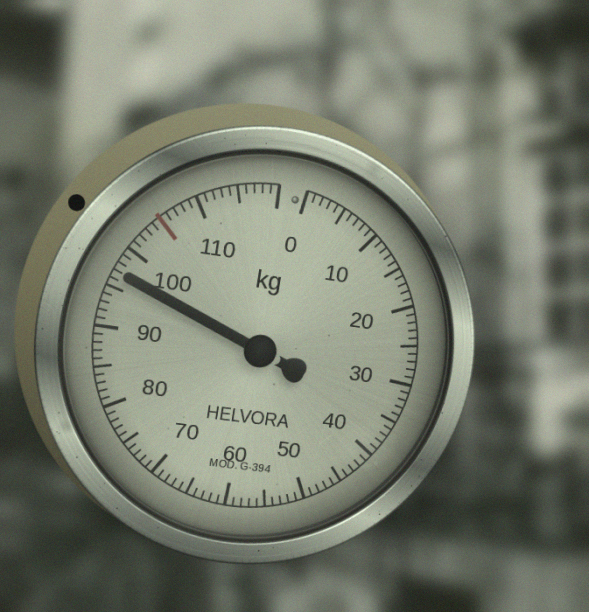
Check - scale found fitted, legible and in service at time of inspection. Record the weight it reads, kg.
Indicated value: 97 kg
